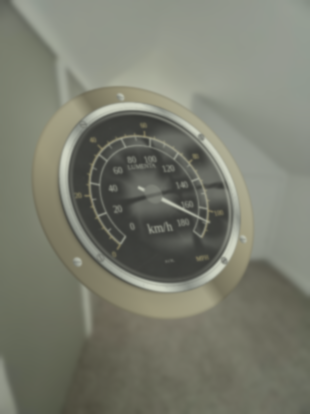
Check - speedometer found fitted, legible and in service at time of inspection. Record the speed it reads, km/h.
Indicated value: 170 km/h
